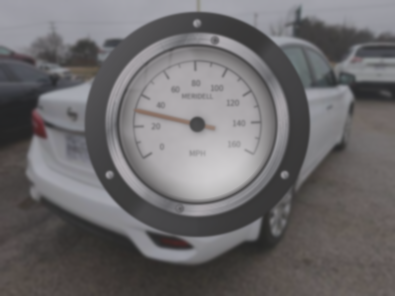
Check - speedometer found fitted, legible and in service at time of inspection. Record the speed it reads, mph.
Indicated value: 30 mph
